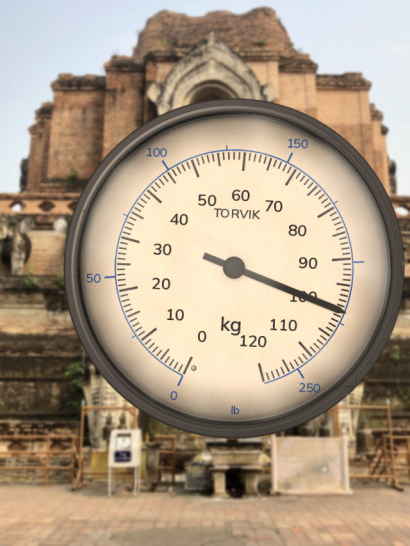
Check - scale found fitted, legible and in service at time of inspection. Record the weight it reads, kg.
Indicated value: 100 kg
